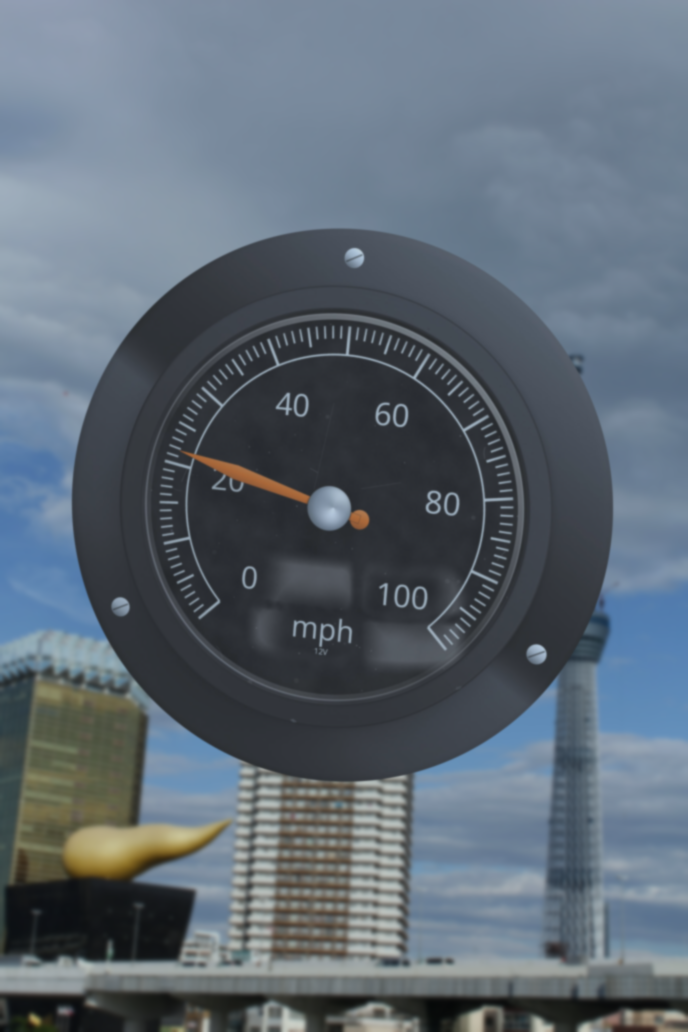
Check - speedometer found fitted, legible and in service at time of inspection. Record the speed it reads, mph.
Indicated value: 22 mph
